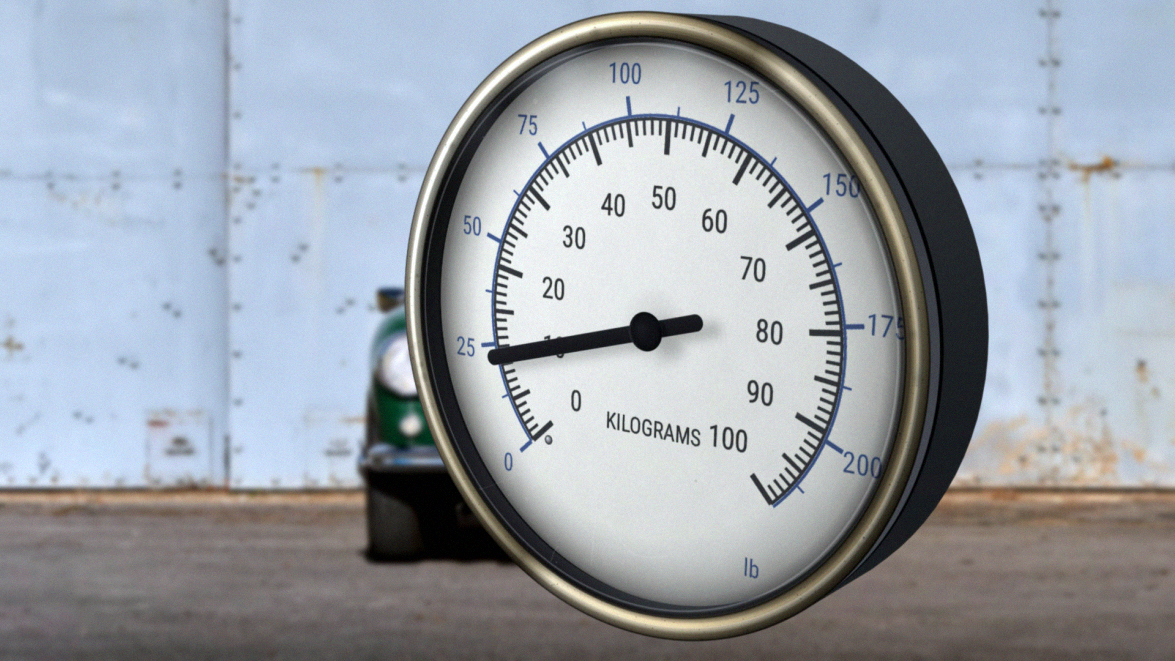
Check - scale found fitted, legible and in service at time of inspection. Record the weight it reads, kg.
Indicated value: 10 kg
